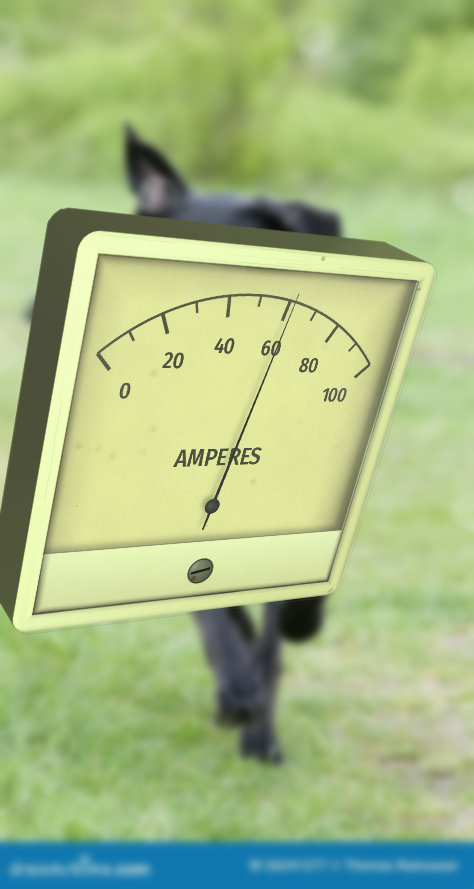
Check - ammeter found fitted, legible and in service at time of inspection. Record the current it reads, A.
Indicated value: 60 A
